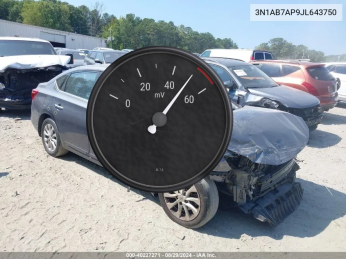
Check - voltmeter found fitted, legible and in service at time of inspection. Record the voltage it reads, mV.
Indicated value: 50 mV
